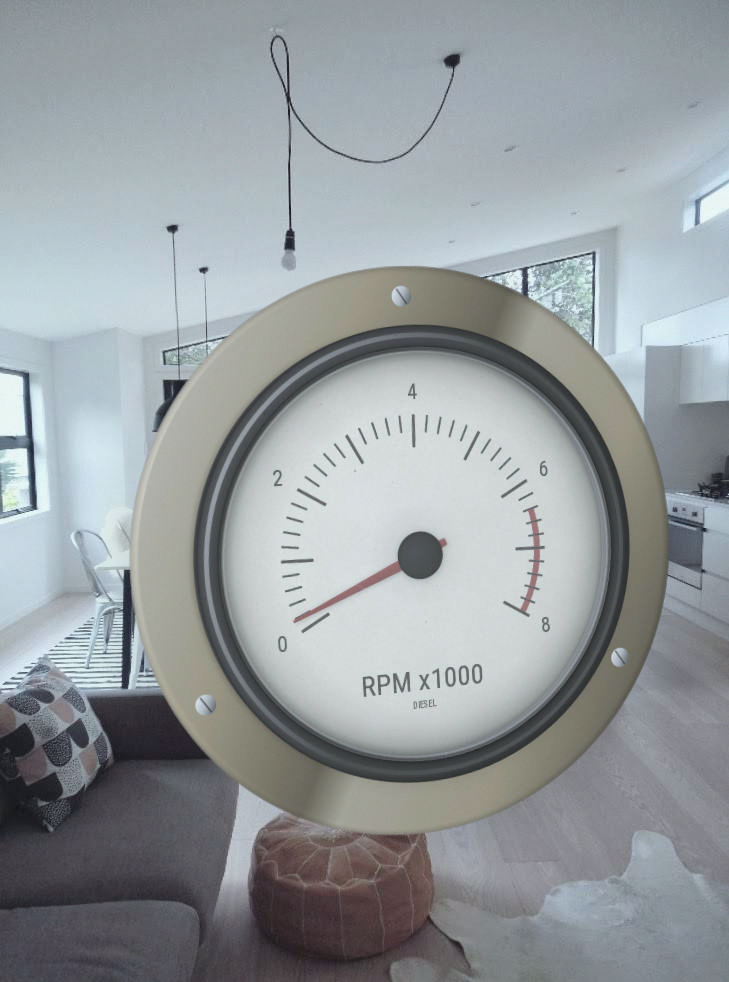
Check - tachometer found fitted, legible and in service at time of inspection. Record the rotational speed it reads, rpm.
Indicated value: 200 rpm
